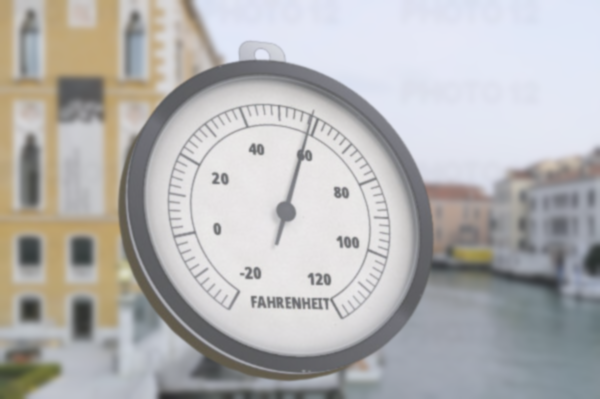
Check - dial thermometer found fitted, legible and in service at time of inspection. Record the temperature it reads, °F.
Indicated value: 58 °F
